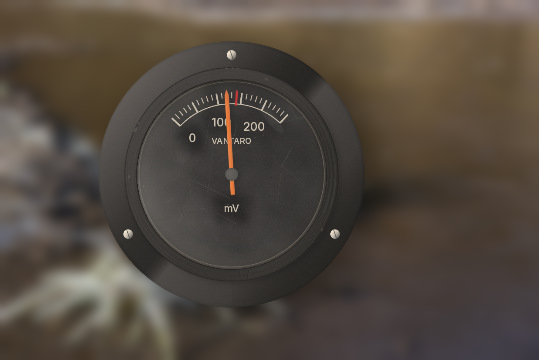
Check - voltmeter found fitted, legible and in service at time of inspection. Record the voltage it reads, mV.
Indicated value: 120 mV
